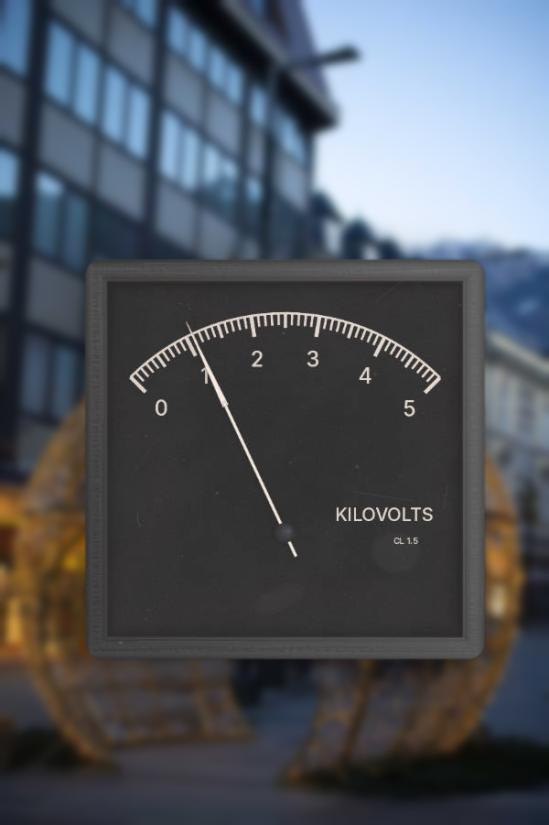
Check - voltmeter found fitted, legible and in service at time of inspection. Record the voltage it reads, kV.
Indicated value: 1.1 kV
